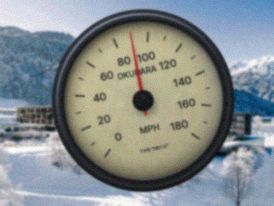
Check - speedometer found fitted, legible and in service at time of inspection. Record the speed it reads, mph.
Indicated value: 90 mph
